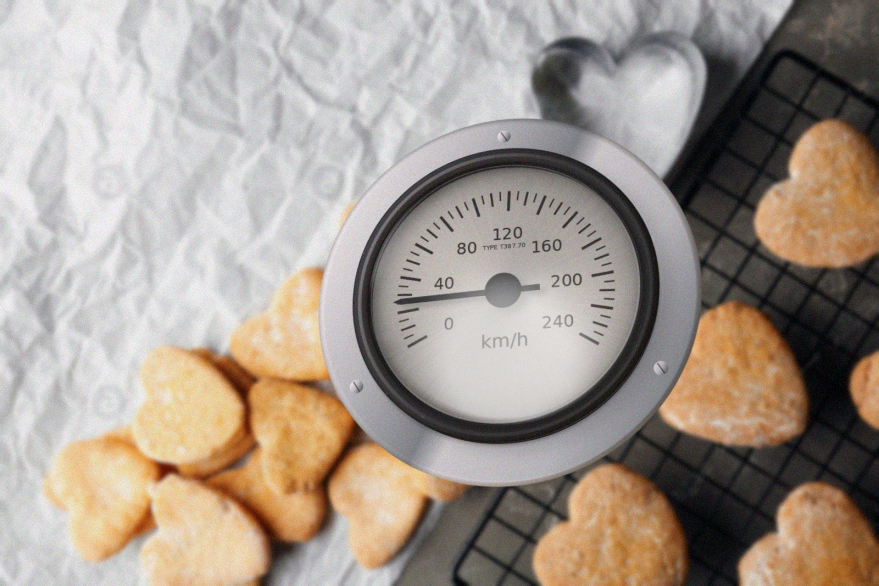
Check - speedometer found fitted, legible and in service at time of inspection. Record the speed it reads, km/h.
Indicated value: 25 km/h
